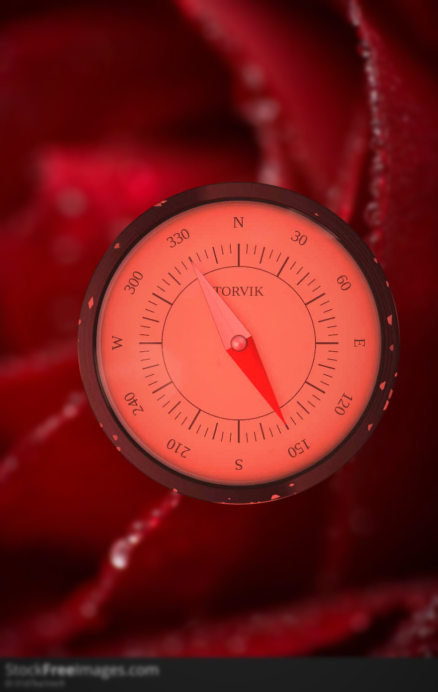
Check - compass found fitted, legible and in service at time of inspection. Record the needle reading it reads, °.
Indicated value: 150 °
